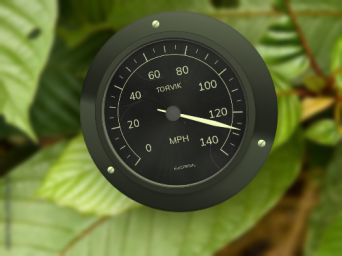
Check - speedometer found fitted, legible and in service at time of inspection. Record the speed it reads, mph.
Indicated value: 127.5 mph
